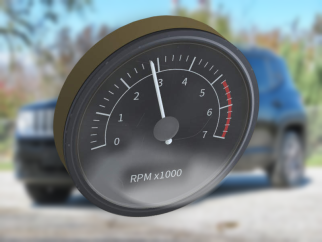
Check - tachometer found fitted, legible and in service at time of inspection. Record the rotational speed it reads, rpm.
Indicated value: 2800 rpm
